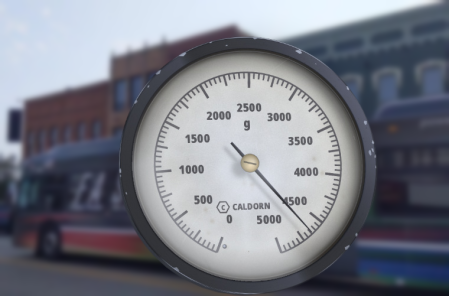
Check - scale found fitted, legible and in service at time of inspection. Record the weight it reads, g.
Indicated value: 4650 g
